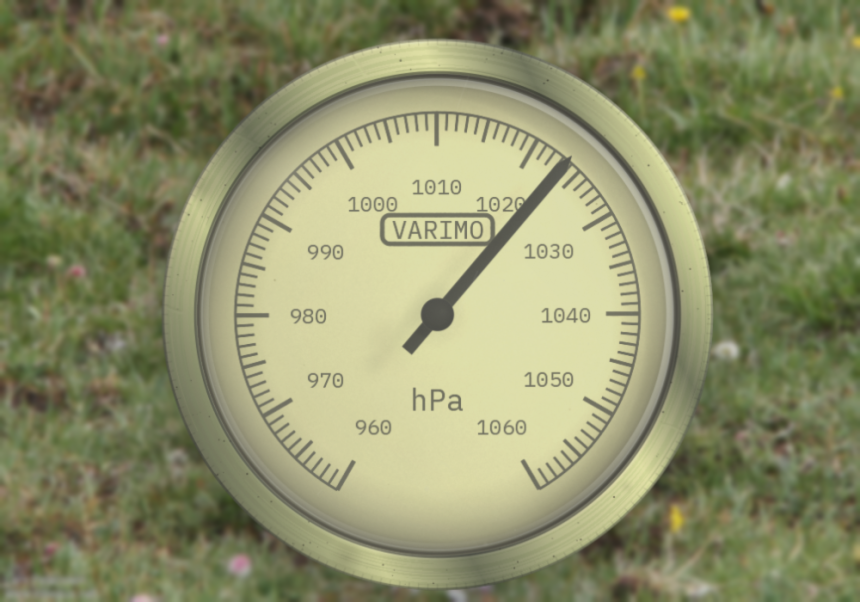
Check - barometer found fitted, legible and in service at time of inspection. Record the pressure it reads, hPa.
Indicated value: 1023.5 hPa
